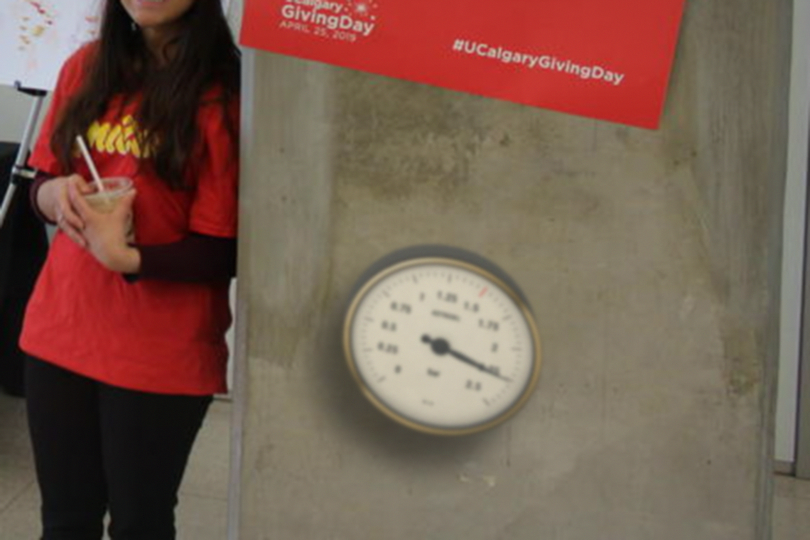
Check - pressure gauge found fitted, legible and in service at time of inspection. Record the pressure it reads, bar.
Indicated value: 2.25 bar
